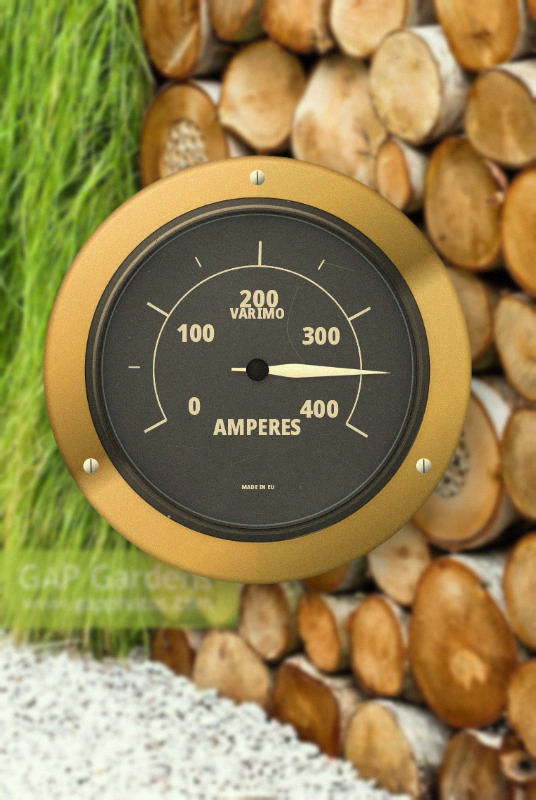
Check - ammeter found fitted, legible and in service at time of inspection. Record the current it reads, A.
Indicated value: 350 A
